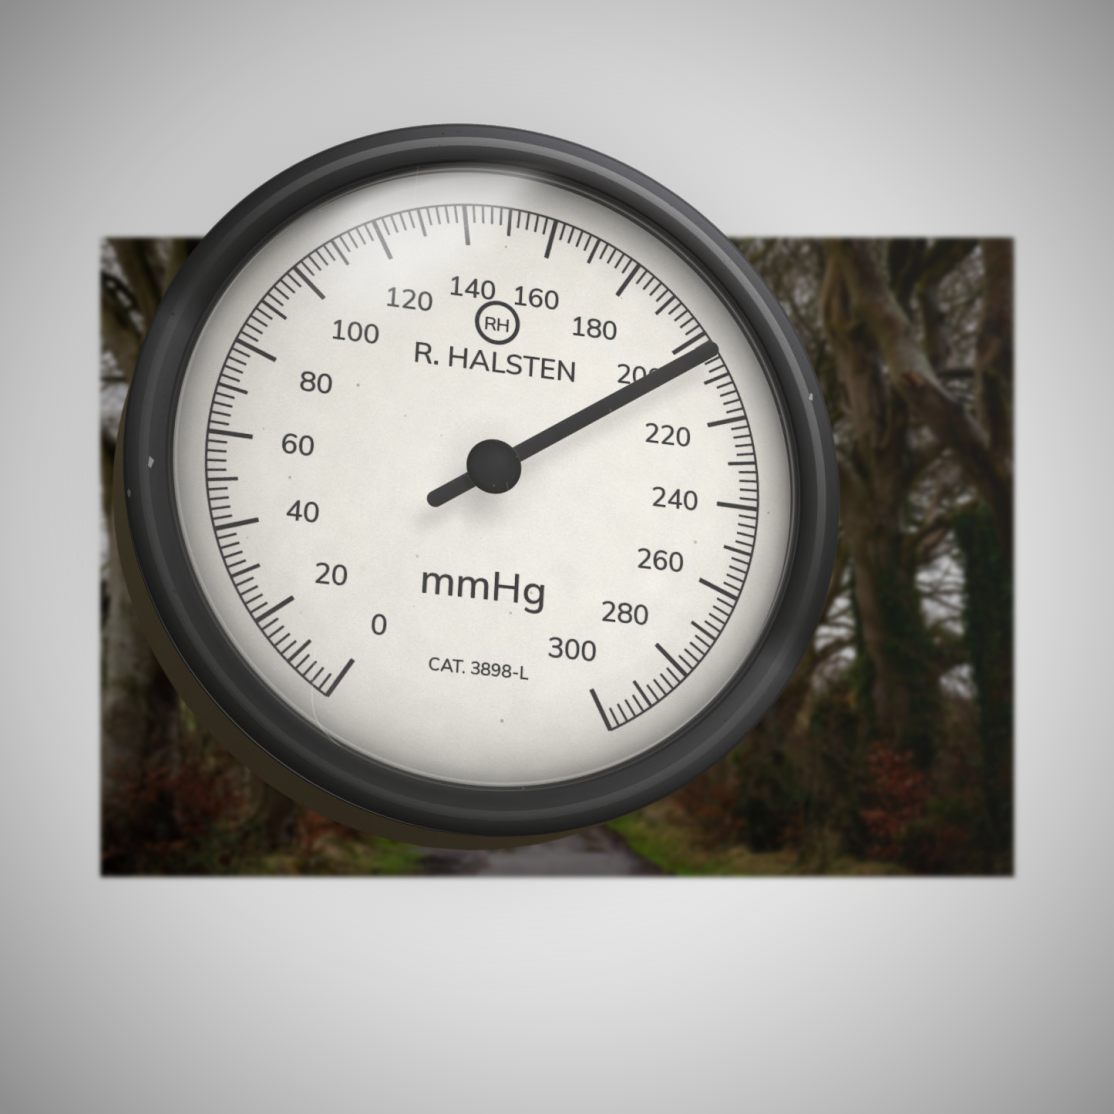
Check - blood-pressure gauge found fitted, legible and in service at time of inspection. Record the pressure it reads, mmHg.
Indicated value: 204 mmHg
